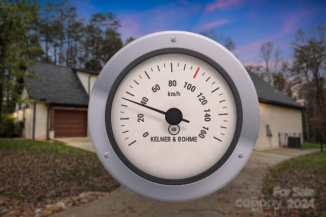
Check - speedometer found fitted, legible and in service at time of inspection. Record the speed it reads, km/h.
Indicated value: 35 km/h
